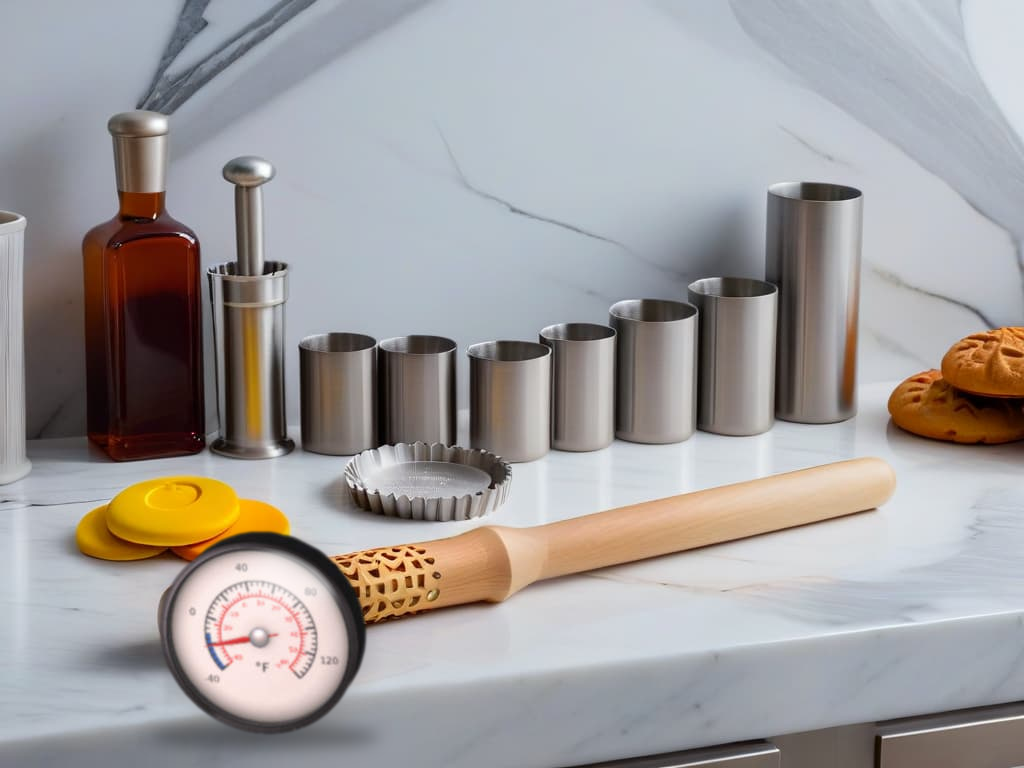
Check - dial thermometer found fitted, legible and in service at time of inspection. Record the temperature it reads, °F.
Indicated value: -20 °F
